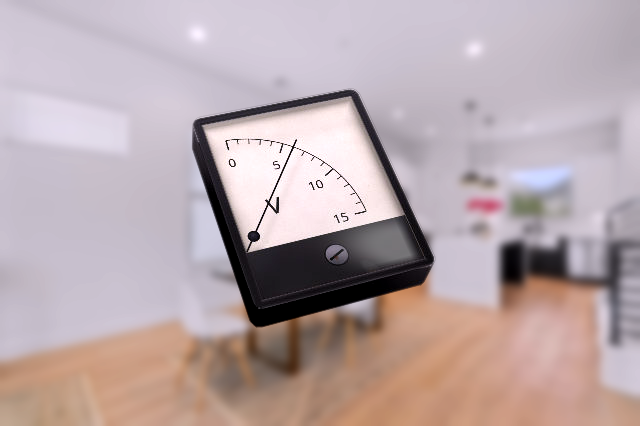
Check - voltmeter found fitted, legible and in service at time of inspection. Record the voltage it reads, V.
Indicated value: 6 V
